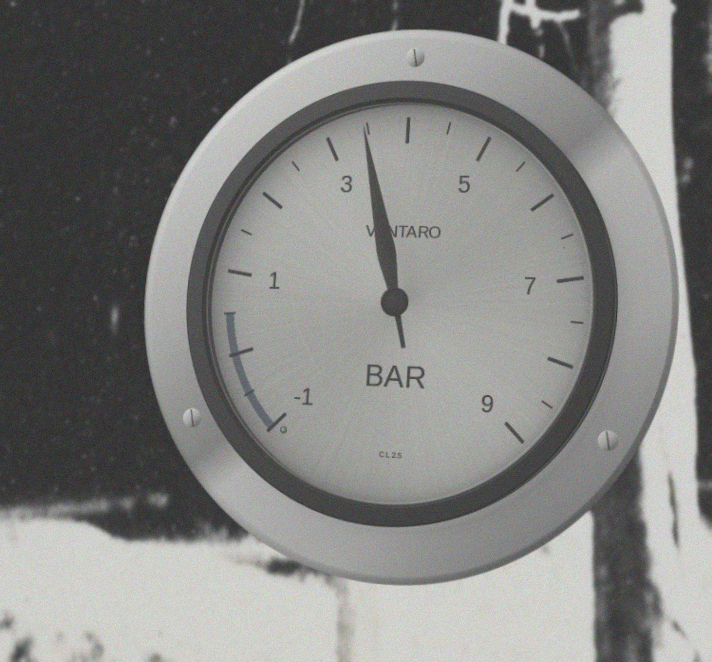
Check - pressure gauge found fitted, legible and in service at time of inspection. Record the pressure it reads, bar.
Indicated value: 3.5 bar
